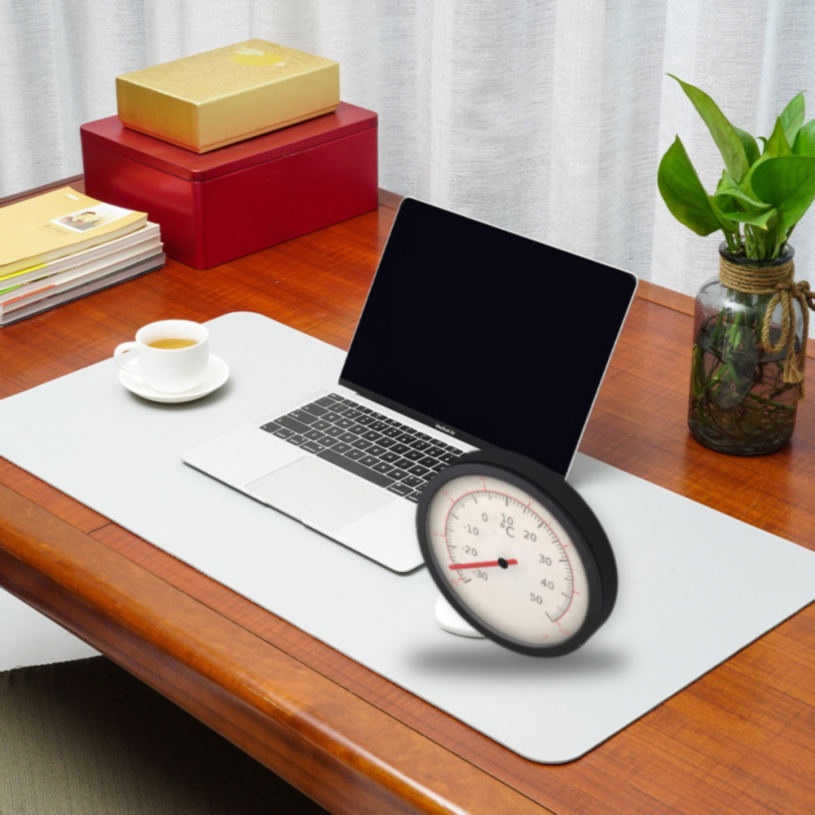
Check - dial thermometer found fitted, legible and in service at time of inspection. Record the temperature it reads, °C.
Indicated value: -25 °C
